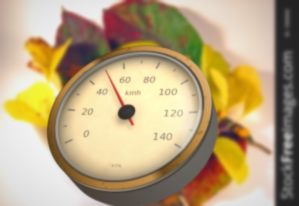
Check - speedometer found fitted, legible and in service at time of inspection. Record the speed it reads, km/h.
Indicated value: 50 km/h
